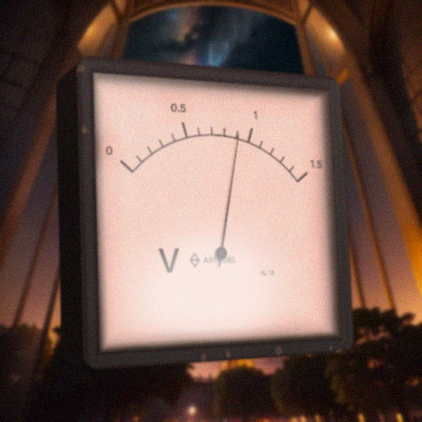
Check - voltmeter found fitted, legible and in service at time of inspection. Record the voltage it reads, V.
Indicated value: 0.9 V
